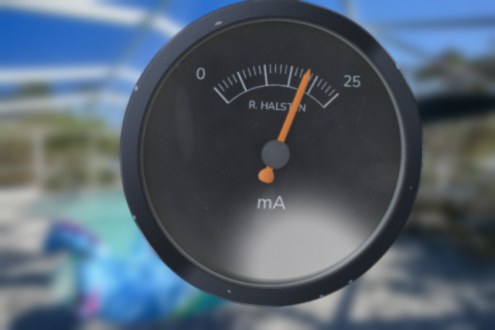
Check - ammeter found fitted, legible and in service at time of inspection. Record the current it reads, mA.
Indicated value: 18 mA
